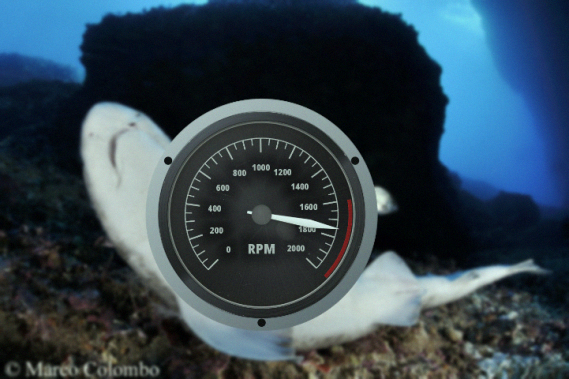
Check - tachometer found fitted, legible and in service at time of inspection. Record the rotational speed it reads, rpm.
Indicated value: 1750 rpm
